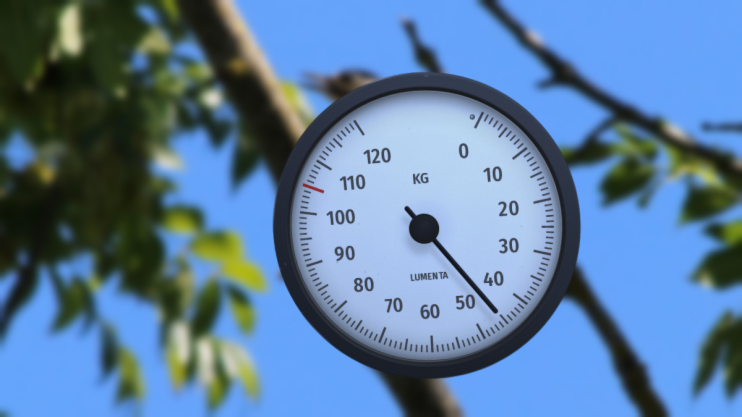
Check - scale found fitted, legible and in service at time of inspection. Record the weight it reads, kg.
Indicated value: 45 kg
